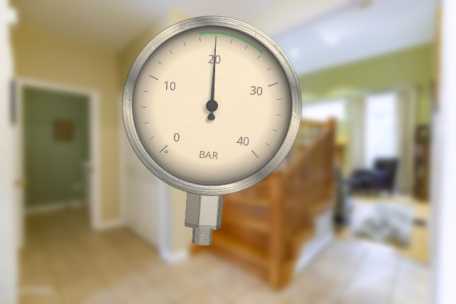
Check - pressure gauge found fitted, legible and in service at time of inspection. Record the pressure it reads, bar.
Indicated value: 20 bar
